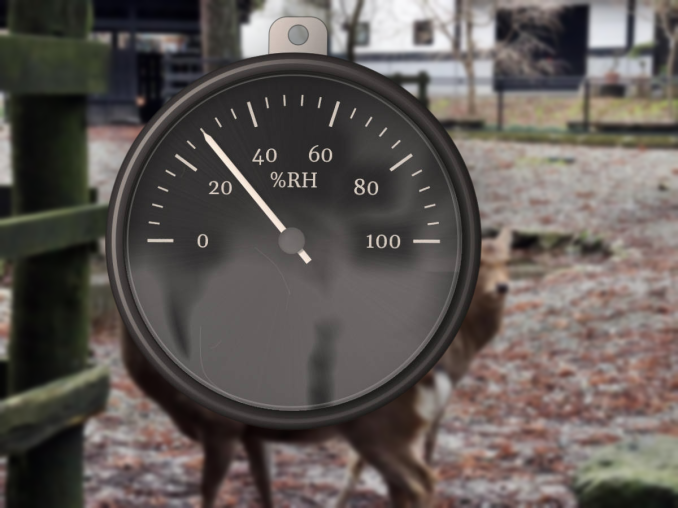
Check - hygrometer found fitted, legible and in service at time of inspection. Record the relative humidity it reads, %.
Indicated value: 28 %
